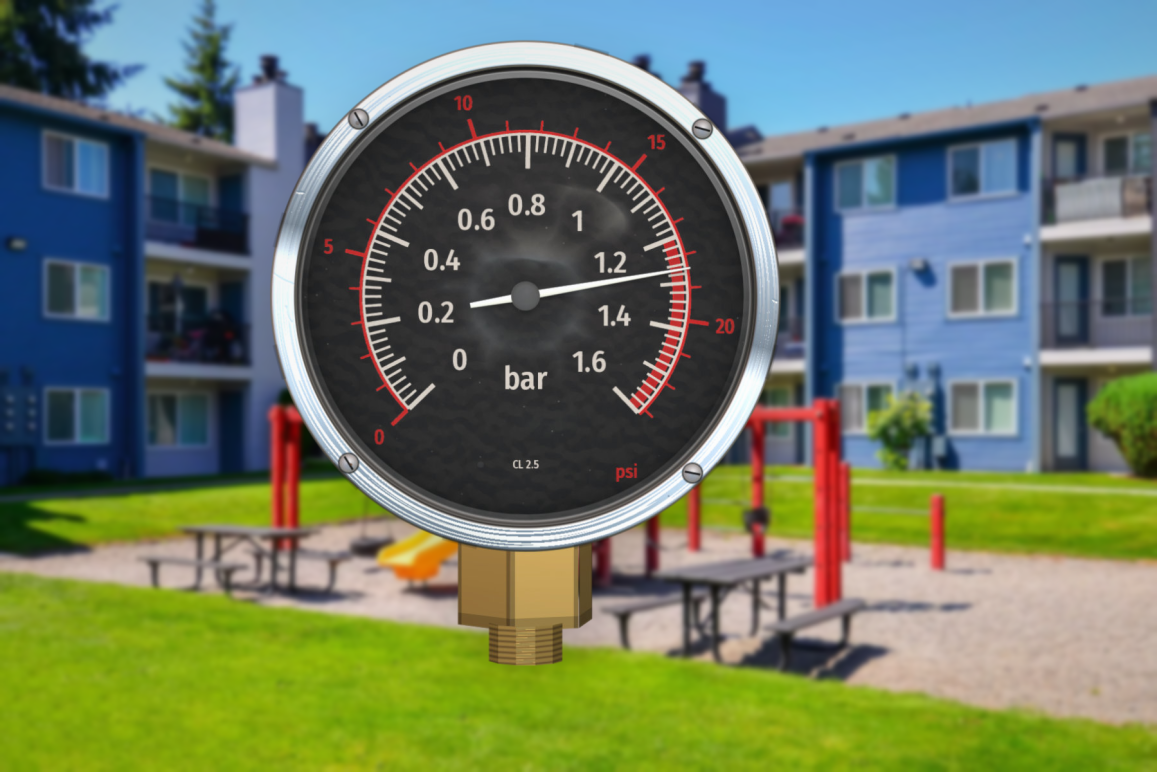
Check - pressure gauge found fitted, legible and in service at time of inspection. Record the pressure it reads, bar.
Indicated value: 1.27 bar
